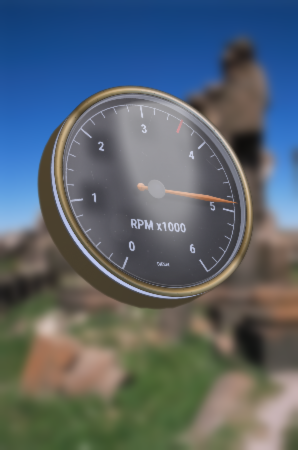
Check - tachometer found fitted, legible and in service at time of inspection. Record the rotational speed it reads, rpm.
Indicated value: 4900 rpm
